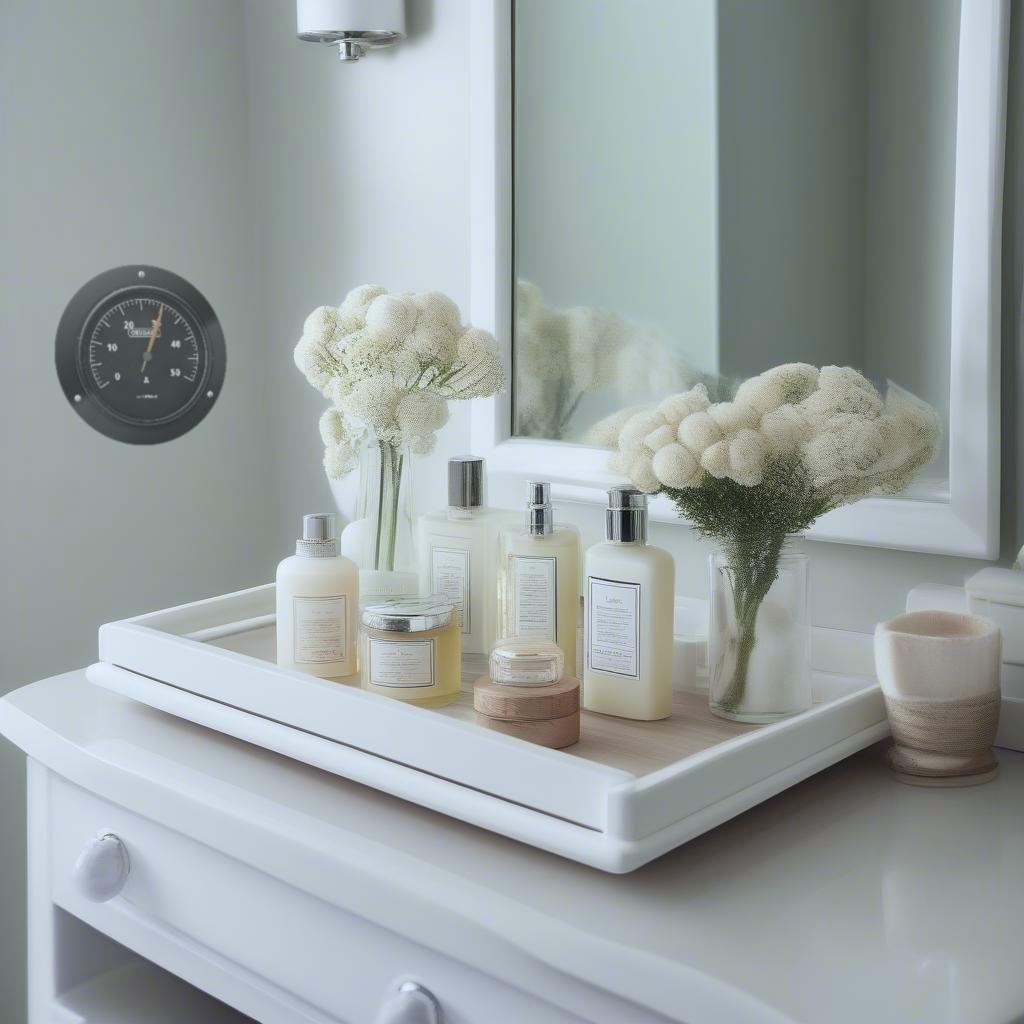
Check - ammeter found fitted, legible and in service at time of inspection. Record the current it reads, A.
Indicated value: 30 A
